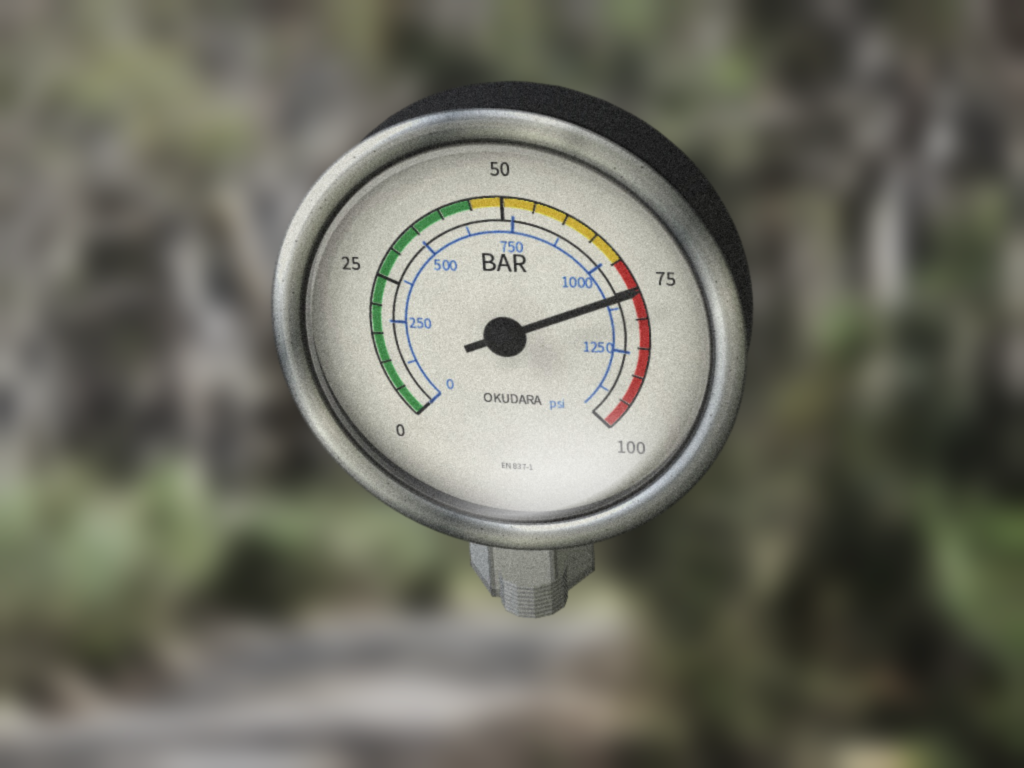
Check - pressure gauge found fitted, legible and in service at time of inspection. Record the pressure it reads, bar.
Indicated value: 75 bar
